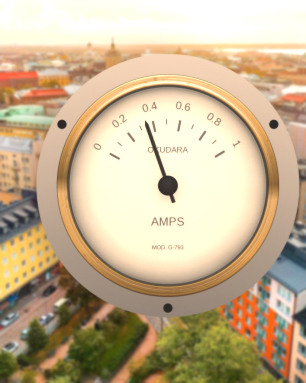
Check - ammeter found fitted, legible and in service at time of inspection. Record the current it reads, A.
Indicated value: 0.35 A
